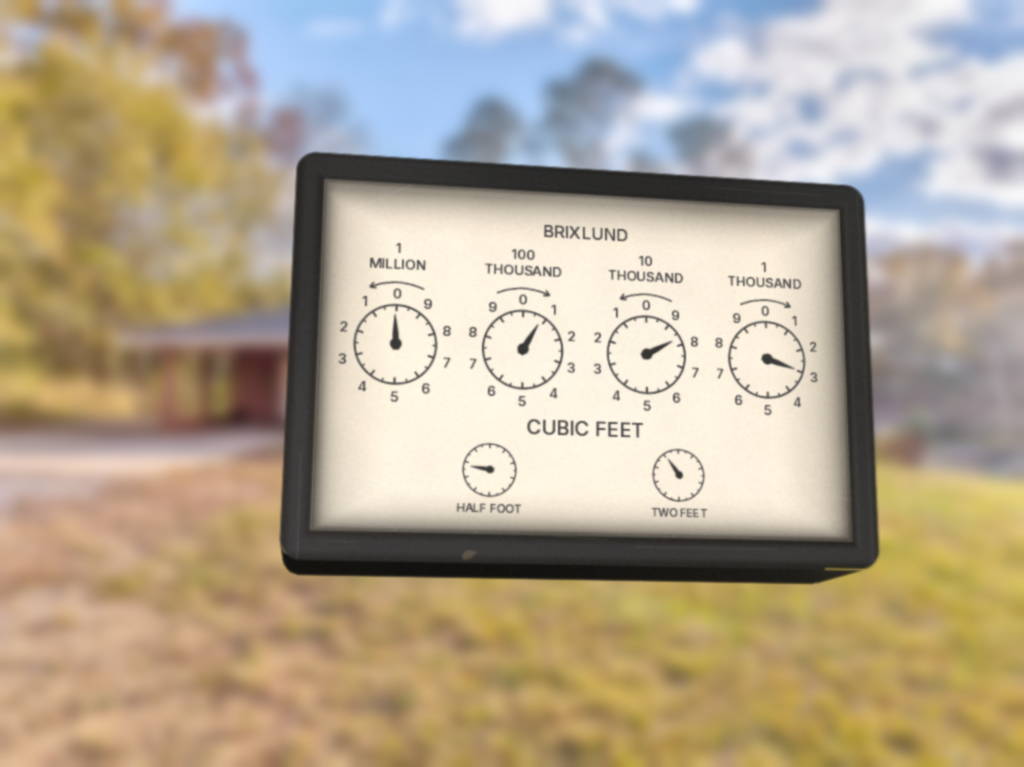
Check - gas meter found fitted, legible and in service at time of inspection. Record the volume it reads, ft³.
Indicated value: 8300 ft³
